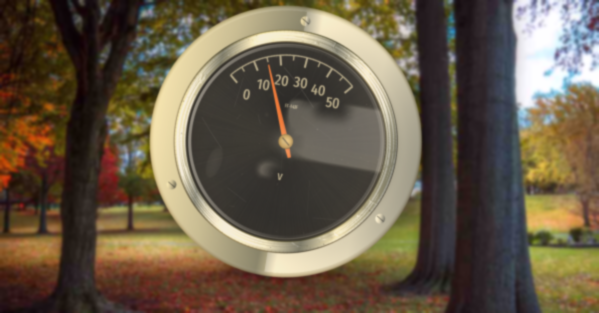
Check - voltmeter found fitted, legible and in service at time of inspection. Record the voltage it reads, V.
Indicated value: 15 V
